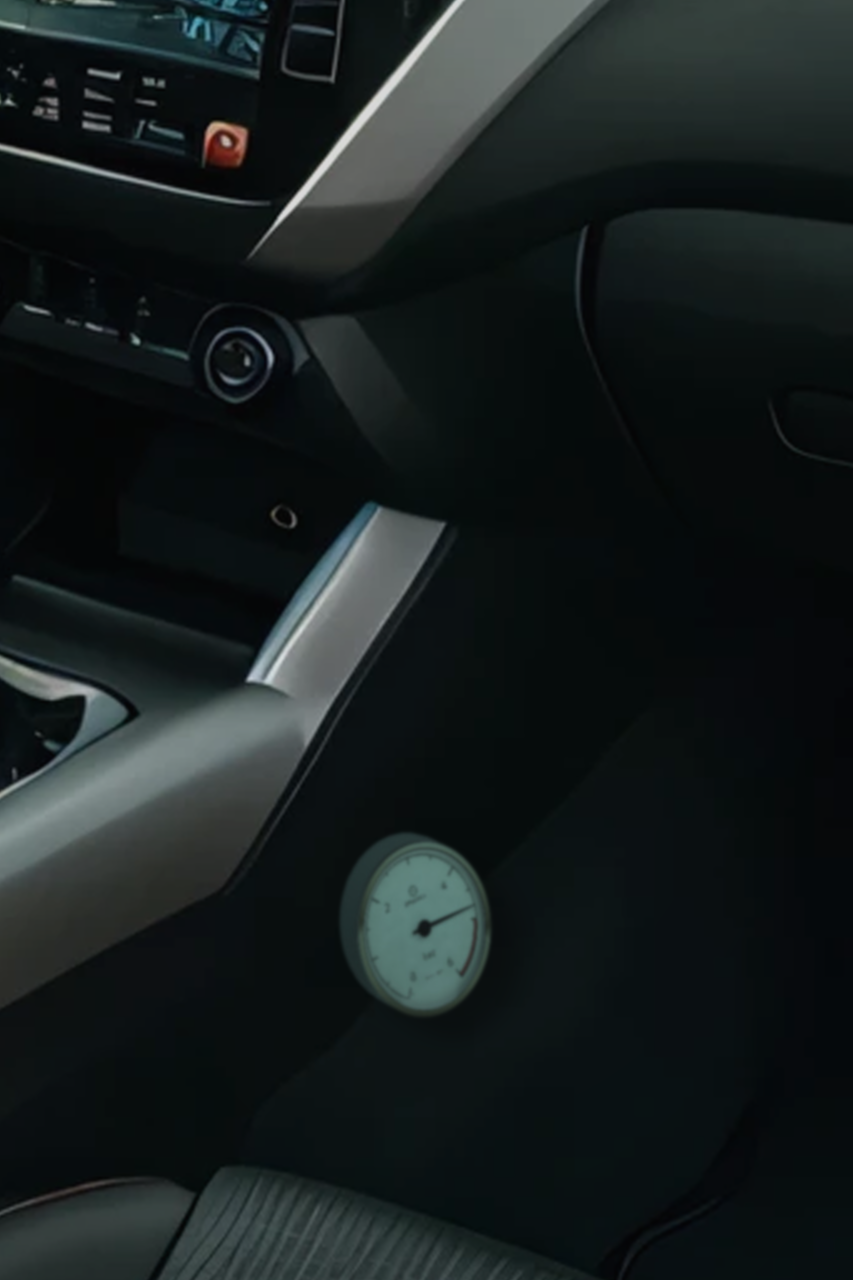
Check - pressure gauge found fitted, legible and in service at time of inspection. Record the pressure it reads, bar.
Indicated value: 4.75 bar
